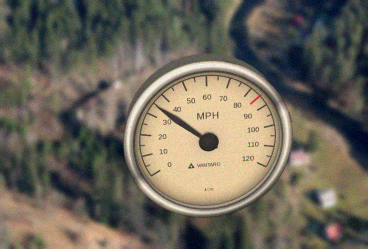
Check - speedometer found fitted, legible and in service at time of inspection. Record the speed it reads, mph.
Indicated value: 35 mph
